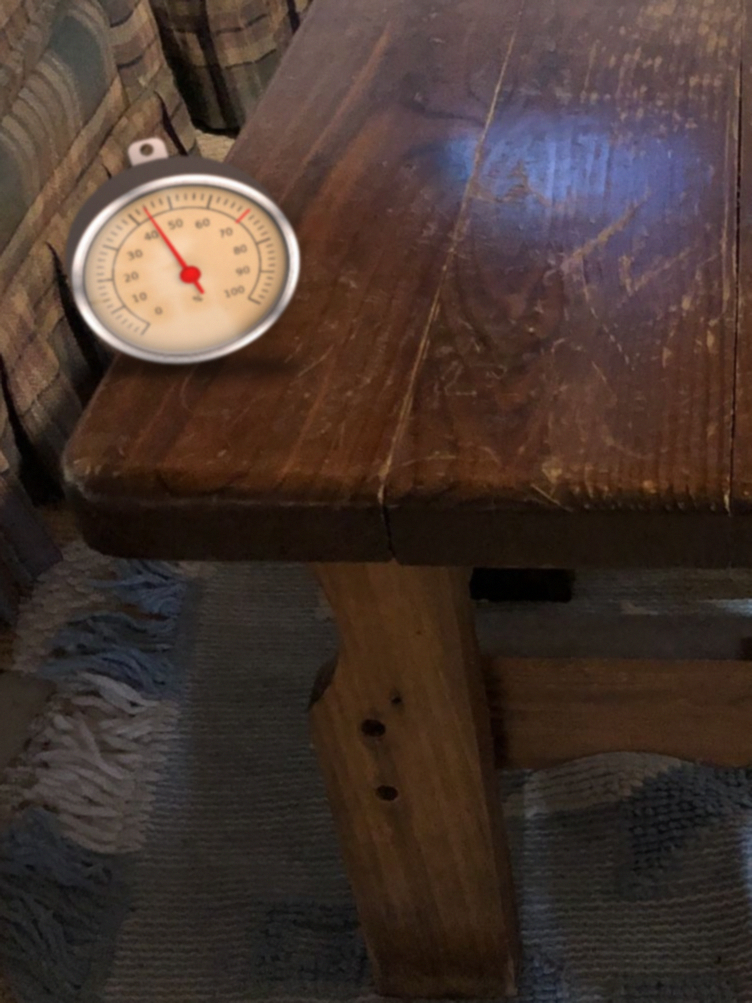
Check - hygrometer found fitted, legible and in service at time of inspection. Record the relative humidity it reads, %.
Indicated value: 44 %
